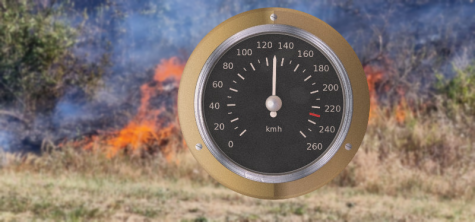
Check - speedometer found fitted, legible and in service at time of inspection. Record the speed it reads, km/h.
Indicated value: 130 km/h
